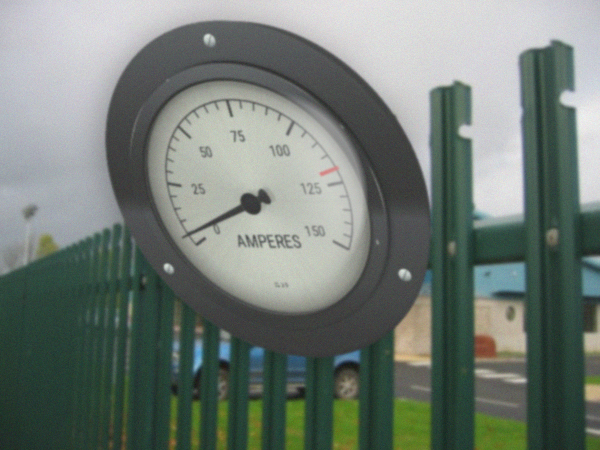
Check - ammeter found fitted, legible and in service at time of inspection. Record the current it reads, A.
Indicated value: 5 A
